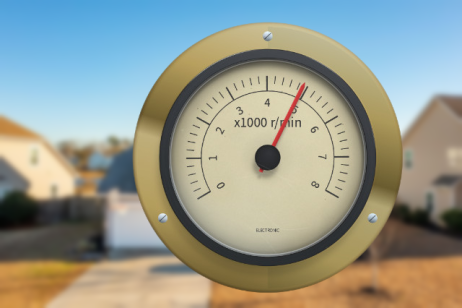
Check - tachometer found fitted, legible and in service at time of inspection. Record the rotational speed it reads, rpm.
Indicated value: 4900 rpm
